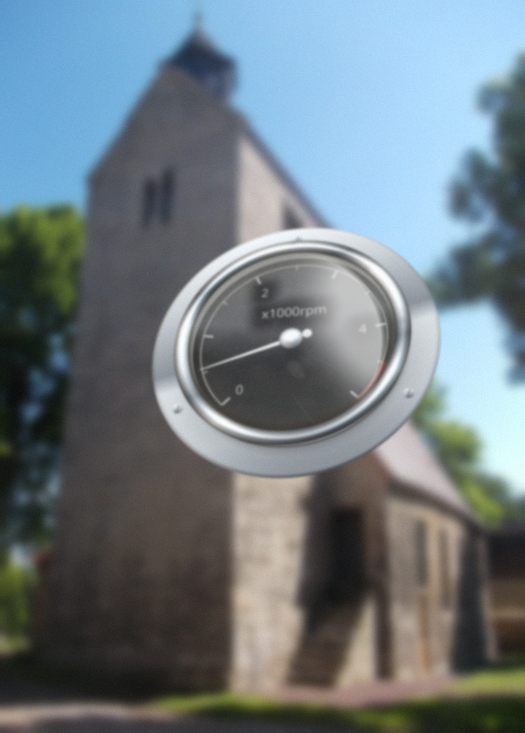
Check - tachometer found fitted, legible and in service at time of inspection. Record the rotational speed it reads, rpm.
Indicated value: 500 rpm
